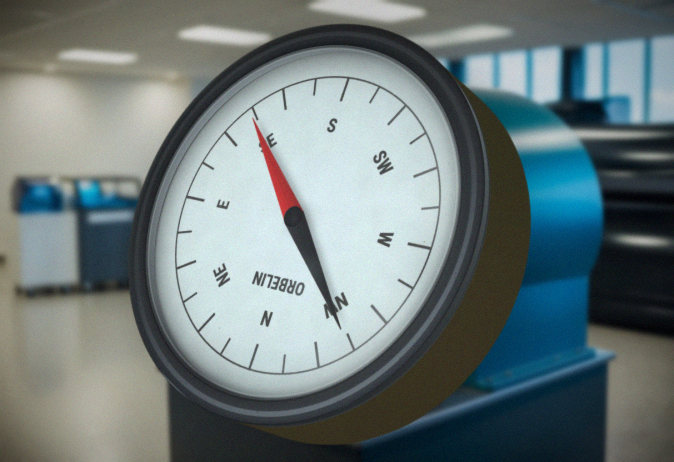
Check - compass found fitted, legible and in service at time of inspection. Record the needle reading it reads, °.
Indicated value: 135 °
